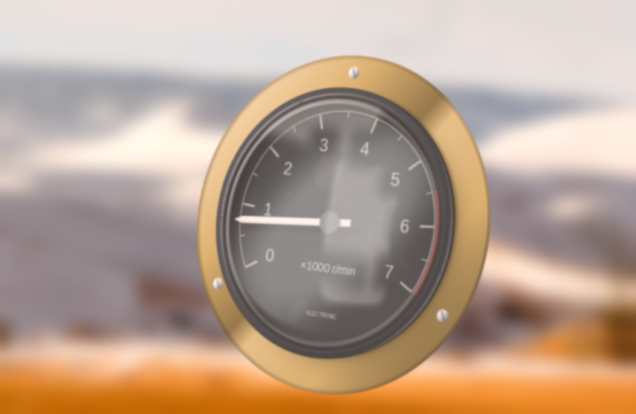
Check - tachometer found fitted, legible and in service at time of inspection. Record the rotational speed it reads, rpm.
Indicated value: 750 rpm
